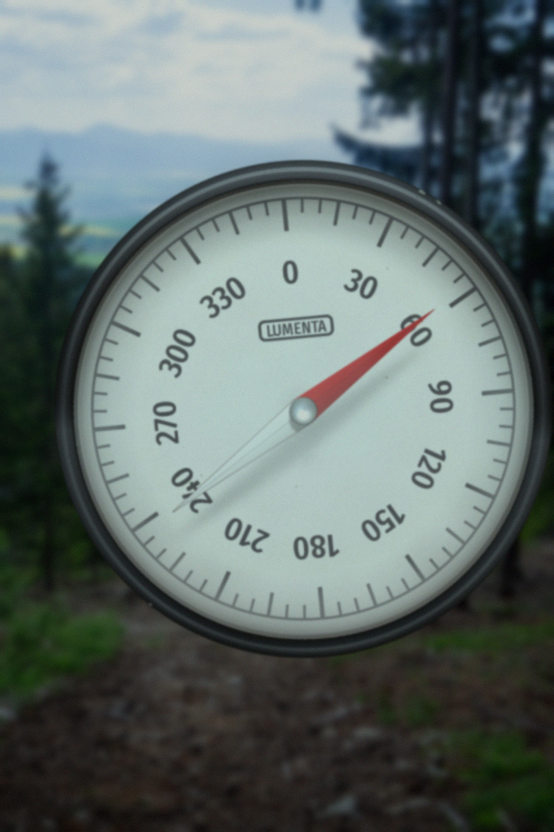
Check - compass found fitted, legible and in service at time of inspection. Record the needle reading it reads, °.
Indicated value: 57.5 °
